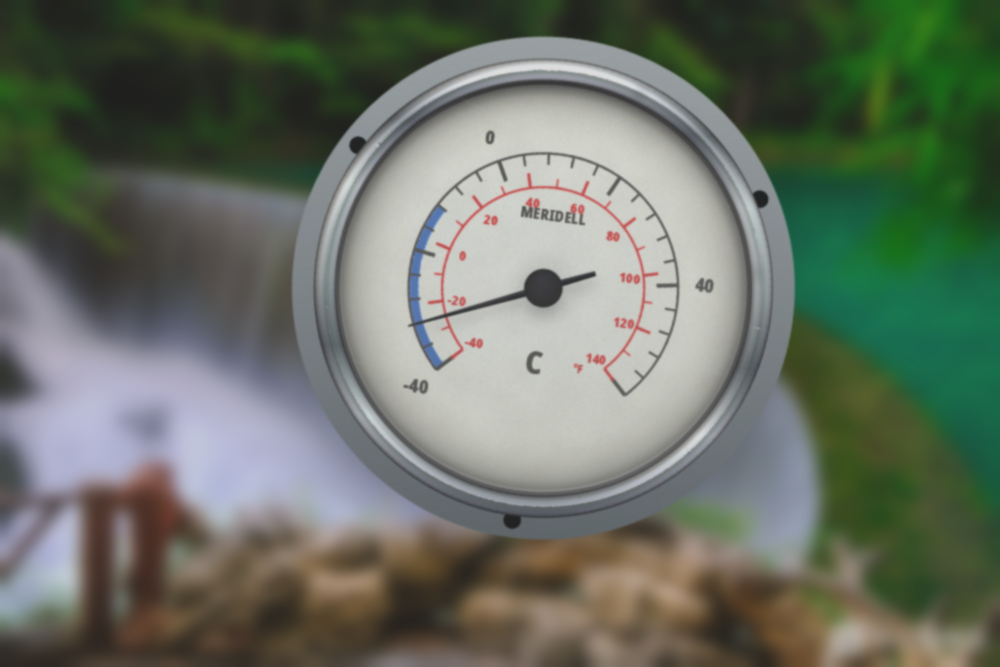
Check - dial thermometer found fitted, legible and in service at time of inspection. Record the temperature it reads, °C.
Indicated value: -32 °C
